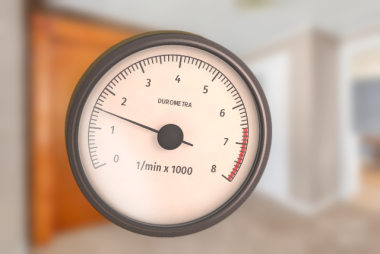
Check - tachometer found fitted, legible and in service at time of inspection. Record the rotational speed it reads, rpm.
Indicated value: 1500 rpm
